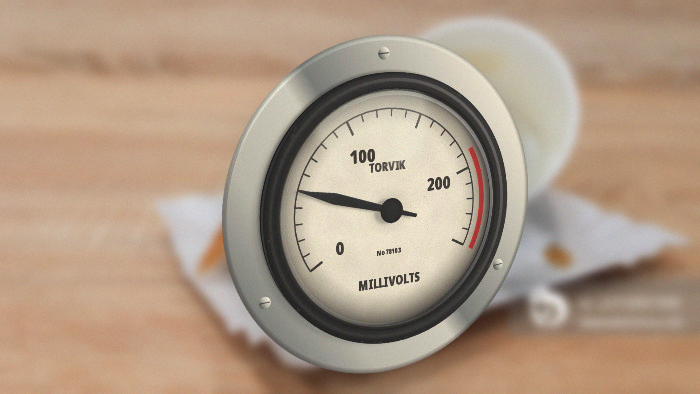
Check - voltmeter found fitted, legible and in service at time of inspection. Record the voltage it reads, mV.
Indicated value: 50 mV
